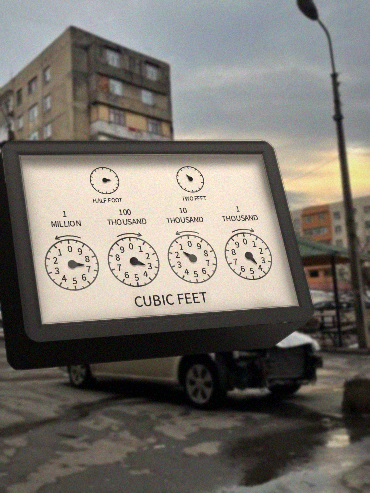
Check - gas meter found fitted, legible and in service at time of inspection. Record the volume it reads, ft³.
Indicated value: 731400 ft³
